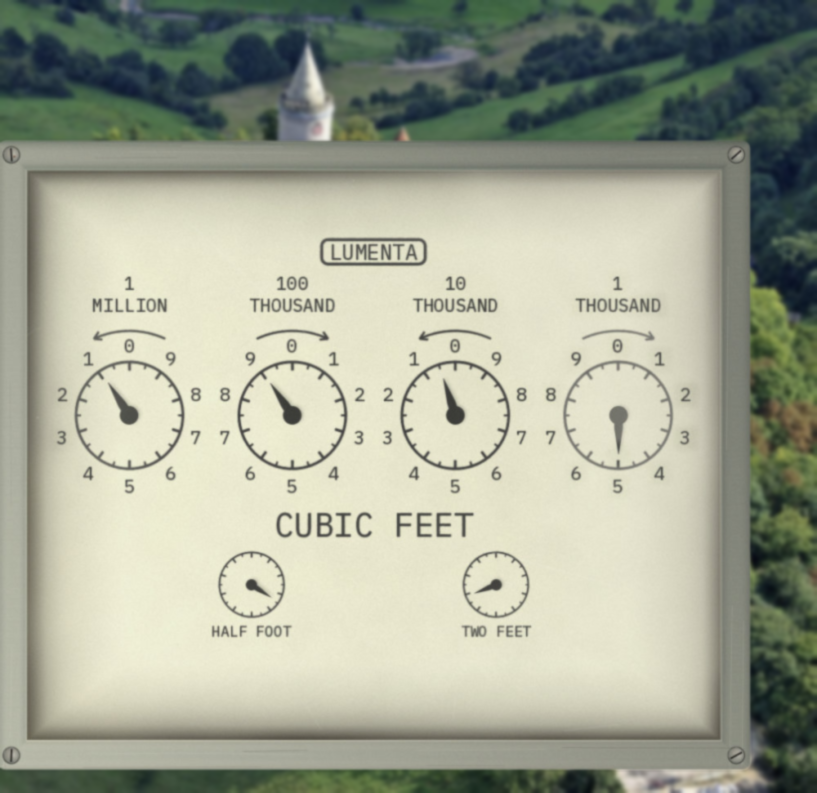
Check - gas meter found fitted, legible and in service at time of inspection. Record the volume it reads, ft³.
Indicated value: 90500 ft³
